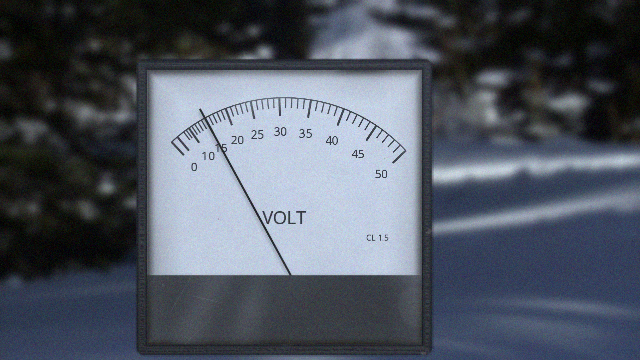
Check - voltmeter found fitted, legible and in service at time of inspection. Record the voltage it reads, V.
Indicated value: 15 V
